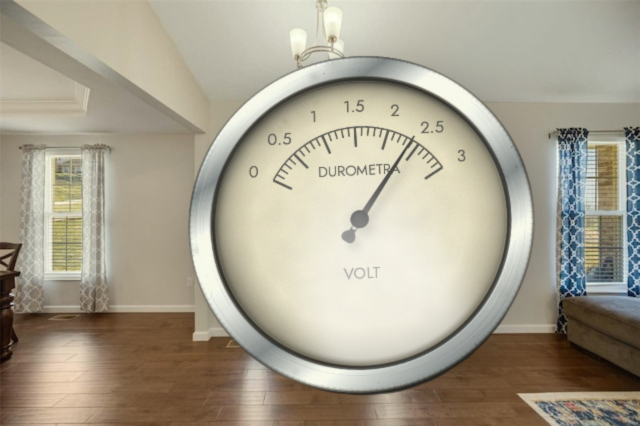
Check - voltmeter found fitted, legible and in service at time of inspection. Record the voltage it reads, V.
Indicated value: 2.4 V
